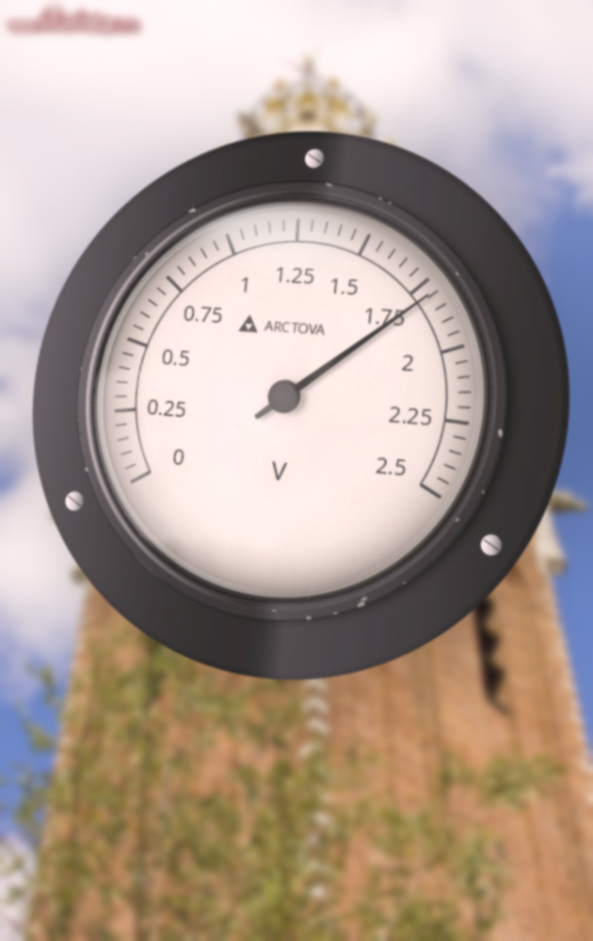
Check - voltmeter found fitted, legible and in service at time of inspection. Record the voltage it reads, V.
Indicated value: 1.8 V
